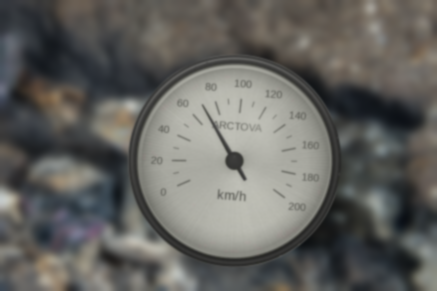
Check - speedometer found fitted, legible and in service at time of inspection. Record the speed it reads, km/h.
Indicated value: 70 km/h
